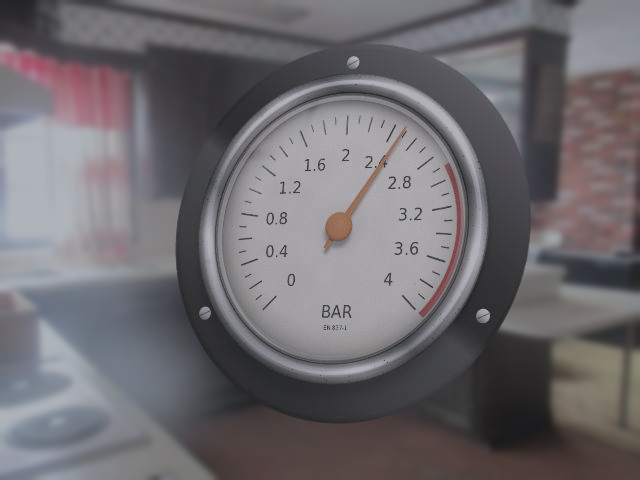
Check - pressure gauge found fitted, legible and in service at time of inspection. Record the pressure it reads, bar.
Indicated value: 2.5 bar
